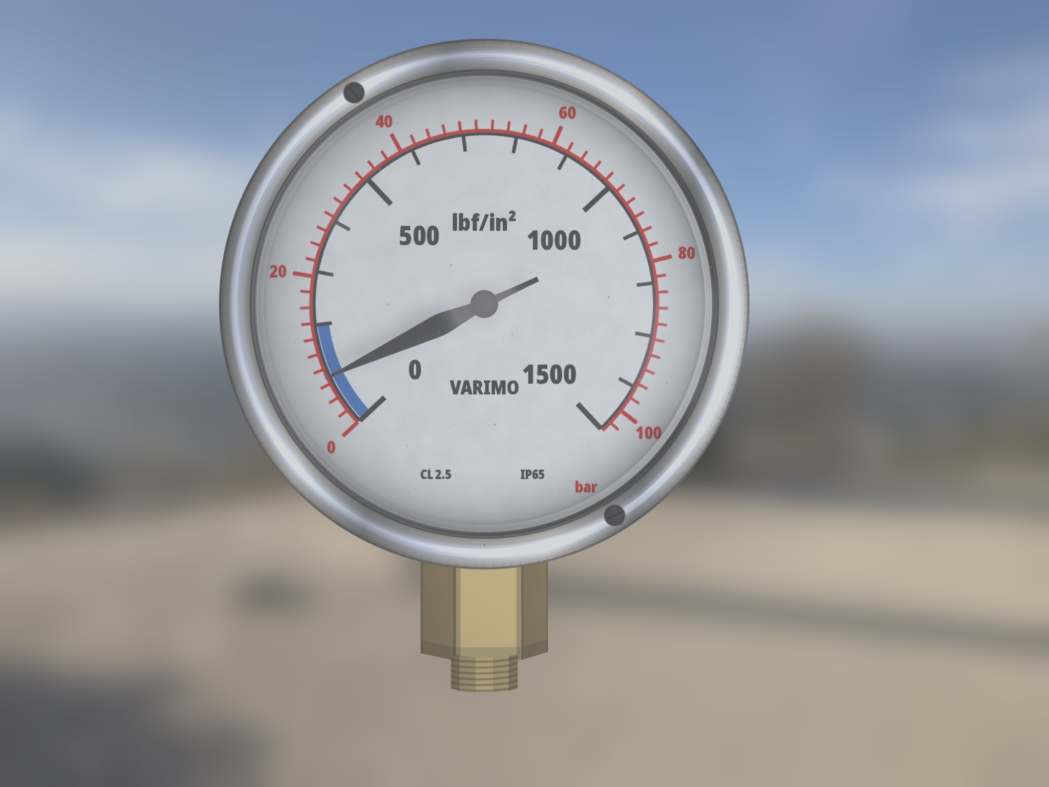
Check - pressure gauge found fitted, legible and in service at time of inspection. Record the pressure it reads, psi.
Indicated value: 100 psi
